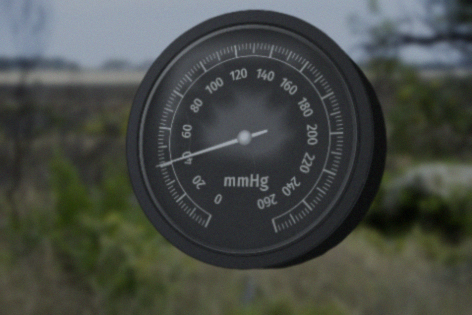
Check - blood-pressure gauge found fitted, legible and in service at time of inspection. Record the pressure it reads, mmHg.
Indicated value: 40 mmHg
